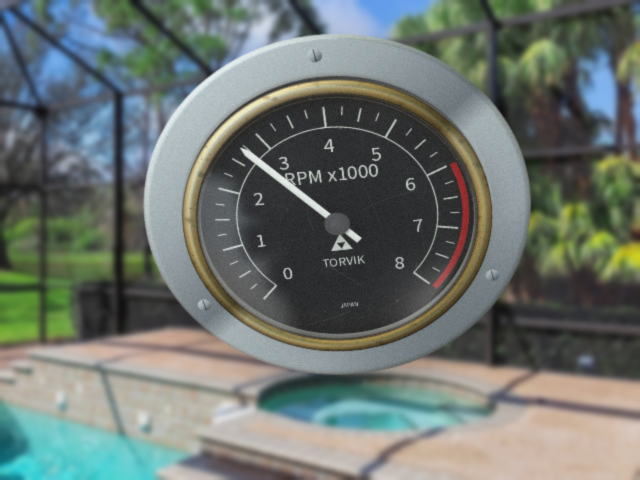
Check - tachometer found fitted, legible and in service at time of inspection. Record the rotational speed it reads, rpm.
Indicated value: 2750 rpm
